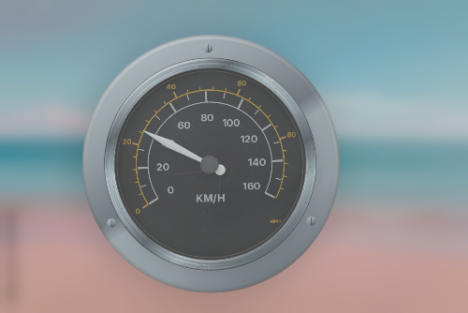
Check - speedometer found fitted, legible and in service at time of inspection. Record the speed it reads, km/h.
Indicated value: 40 km/h
